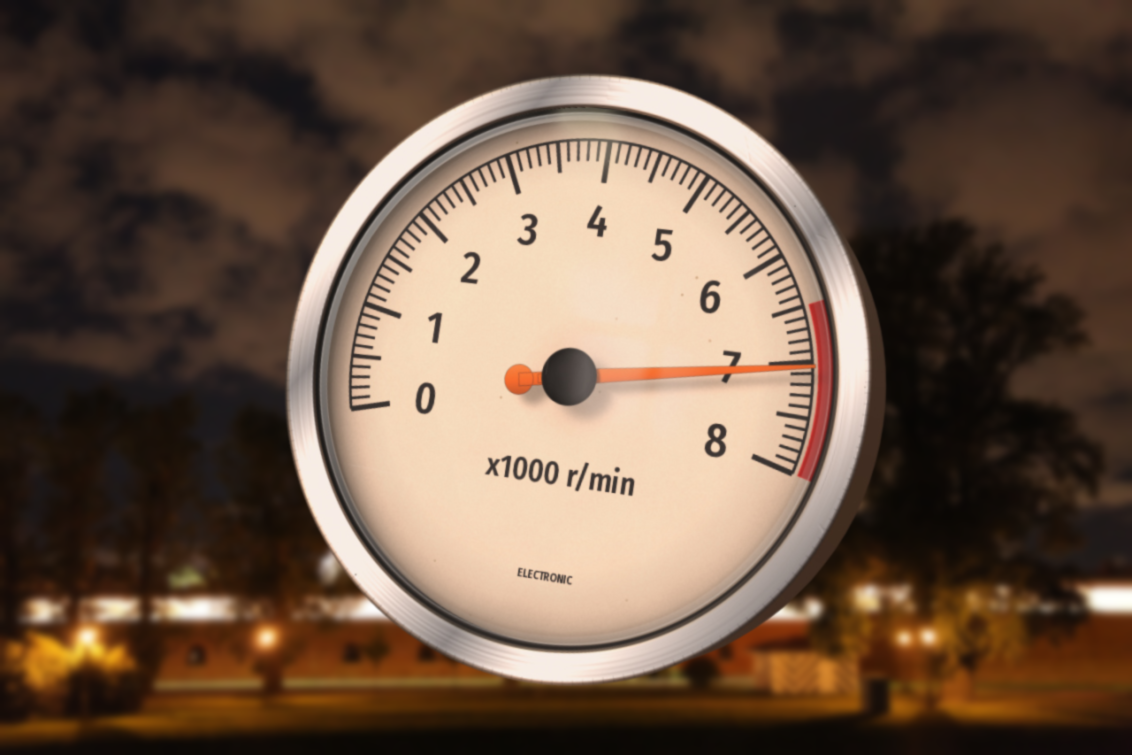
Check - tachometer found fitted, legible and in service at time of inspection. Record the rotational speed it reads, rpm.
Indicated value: 7050 rpm
